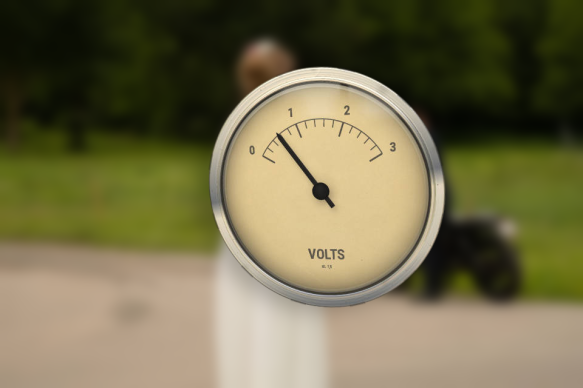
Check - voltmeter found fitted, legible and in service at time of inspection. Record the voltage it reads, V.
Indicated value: 0.6 V
